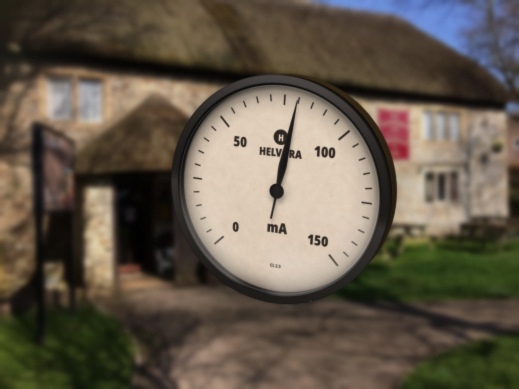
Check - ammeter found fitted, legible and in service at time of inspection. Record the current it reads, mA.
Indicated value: 80 mA
